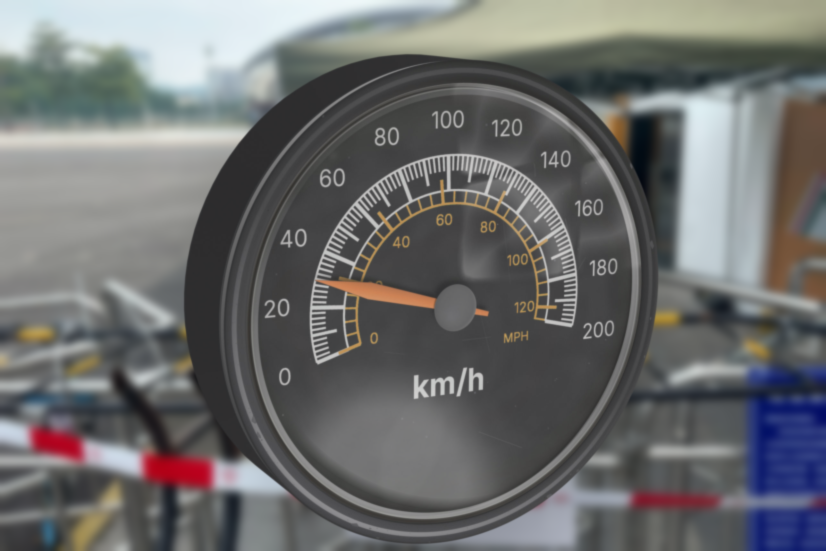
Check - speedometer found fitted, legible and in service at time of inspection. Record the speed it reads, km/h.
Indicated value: 30 km/h
